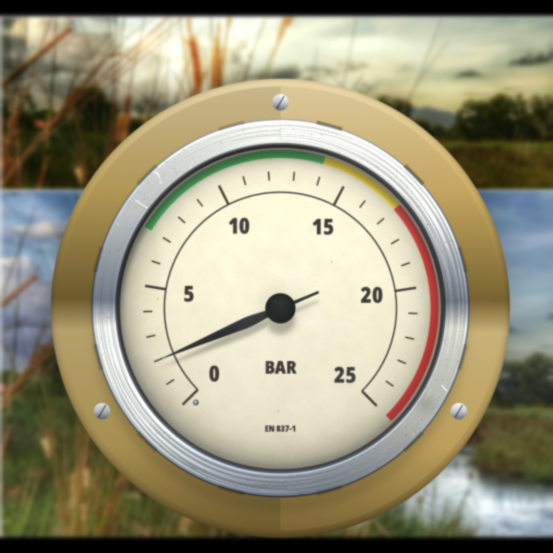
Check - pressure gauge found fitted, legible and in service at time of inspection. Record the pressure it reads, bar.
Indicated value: 2 bar
